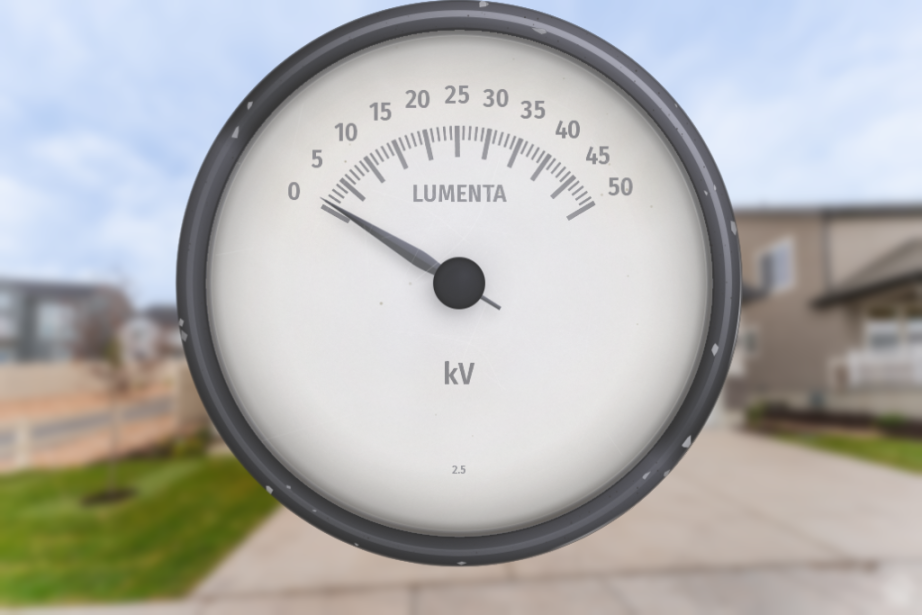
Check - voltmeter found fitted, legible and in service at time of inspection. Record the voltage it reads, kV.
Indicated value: 1 kV
